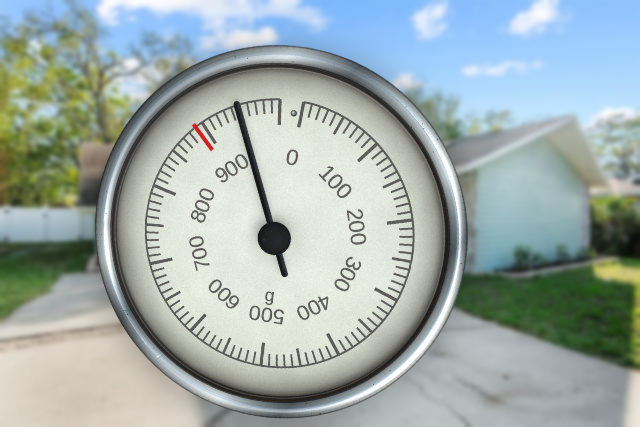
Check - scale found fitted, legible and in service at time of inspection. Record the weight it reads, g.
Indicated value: 950 g
